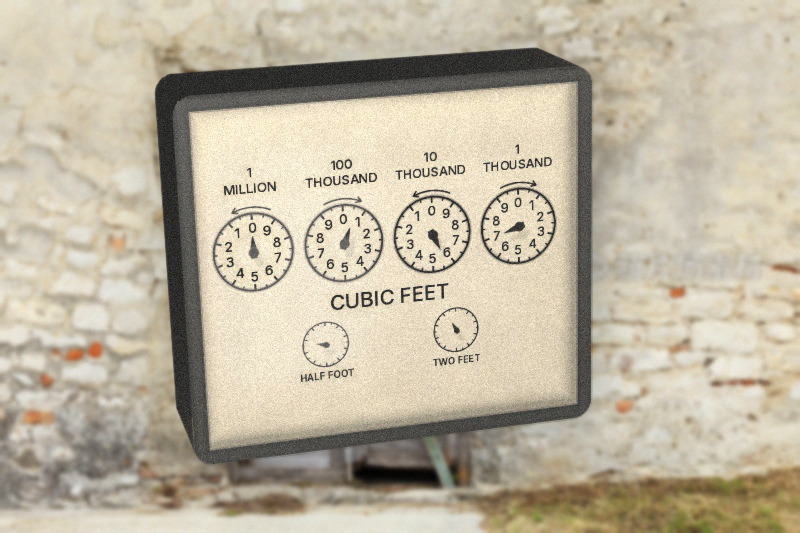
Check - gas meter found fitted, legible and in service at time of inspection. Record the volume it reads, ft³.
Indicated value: 5700 ft³
